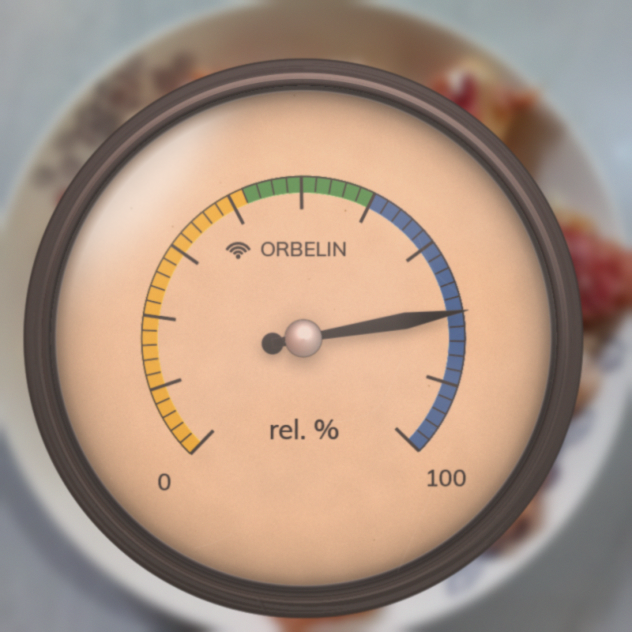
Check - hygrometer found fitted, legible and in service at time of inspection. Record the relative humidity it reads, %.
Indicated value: 80 %
